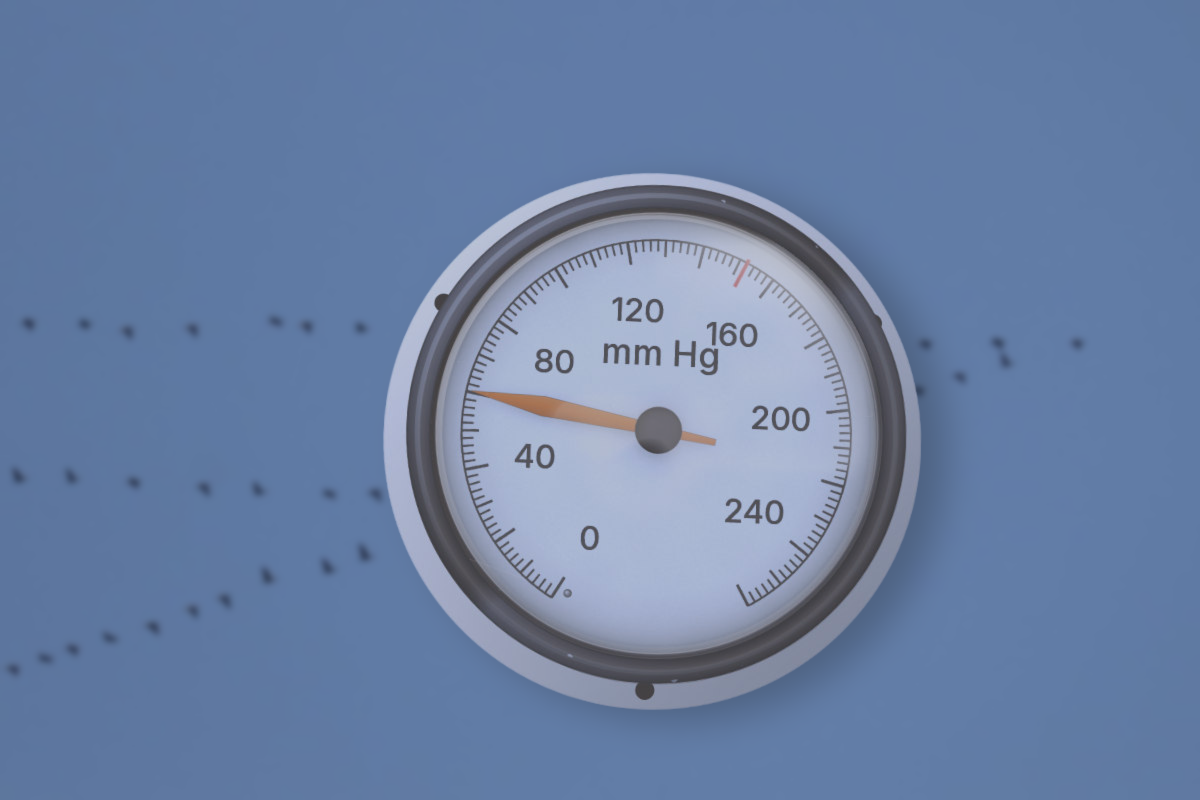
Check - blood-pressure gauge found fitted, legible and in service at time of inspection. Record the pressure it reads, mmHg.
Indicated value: 60 mmHg
